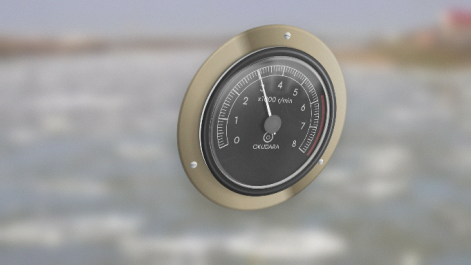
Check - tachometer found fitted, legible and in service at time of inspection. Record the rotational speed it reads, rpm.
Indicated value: 3000 rpm
